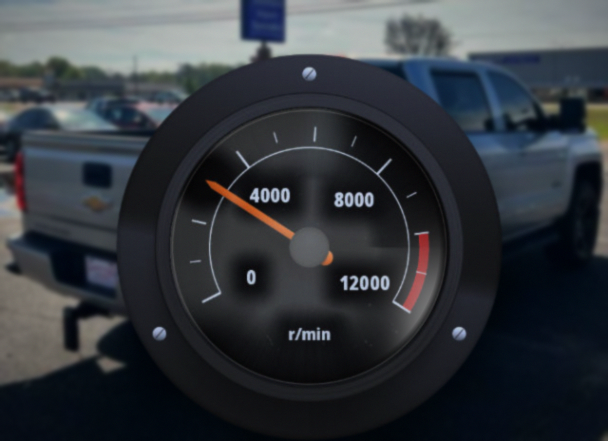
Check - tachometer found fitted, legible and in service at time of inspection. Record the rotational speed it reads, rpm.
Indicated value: 3000 rpm
